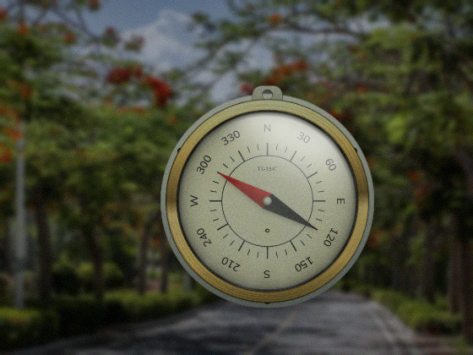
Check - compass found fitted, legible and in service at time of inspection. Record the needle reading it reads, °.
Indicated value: 300 °
